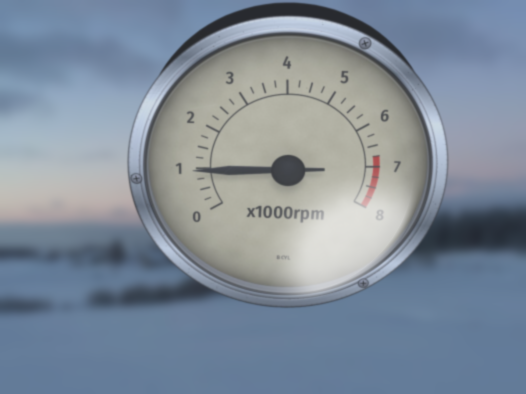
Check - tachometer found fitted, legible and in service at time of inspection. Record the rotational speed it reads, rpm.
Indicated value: 1000 rpm
